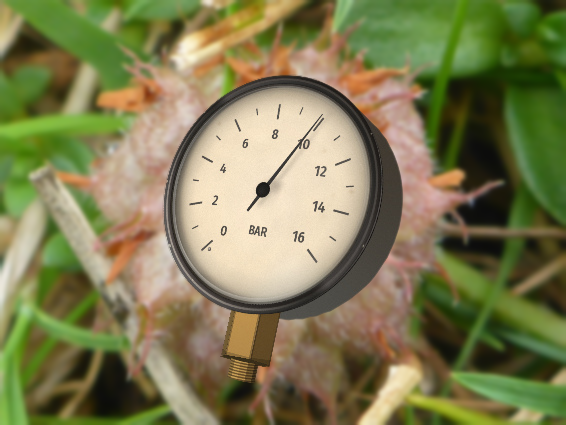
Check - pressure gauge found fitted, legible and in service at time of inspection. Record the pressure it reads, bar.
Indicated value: 10 bar
